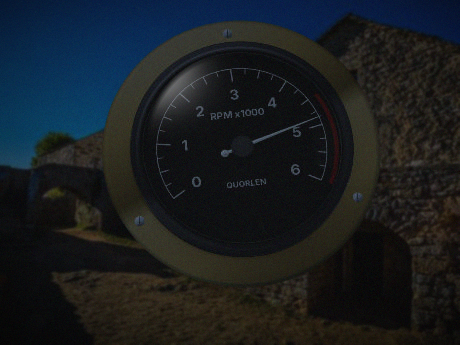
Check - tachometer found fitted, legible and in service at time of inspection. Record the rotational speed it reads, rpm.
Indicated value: 4875 rpm
